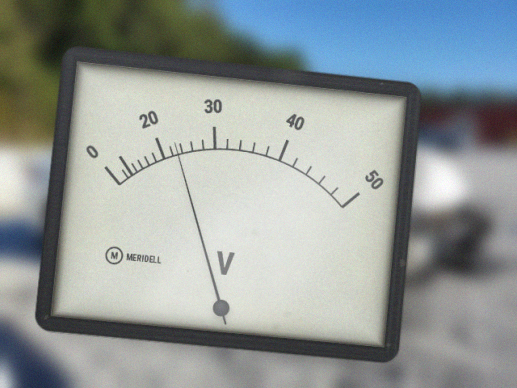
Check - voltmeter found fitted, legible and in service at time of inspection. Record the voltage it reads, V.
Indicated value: 23 V
